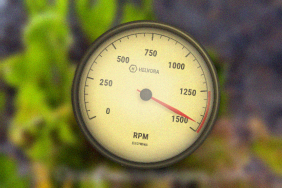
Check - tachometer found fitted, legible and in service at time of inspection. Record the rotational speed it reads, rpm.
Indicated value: 1450 rpm
